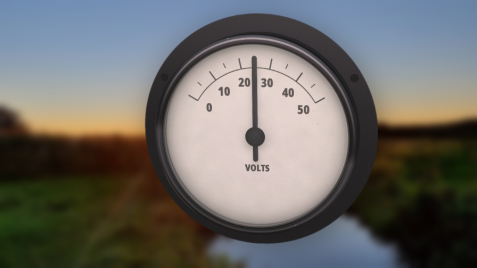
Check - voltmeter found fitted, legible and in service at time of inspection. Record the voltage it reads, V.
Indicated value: 25 V
